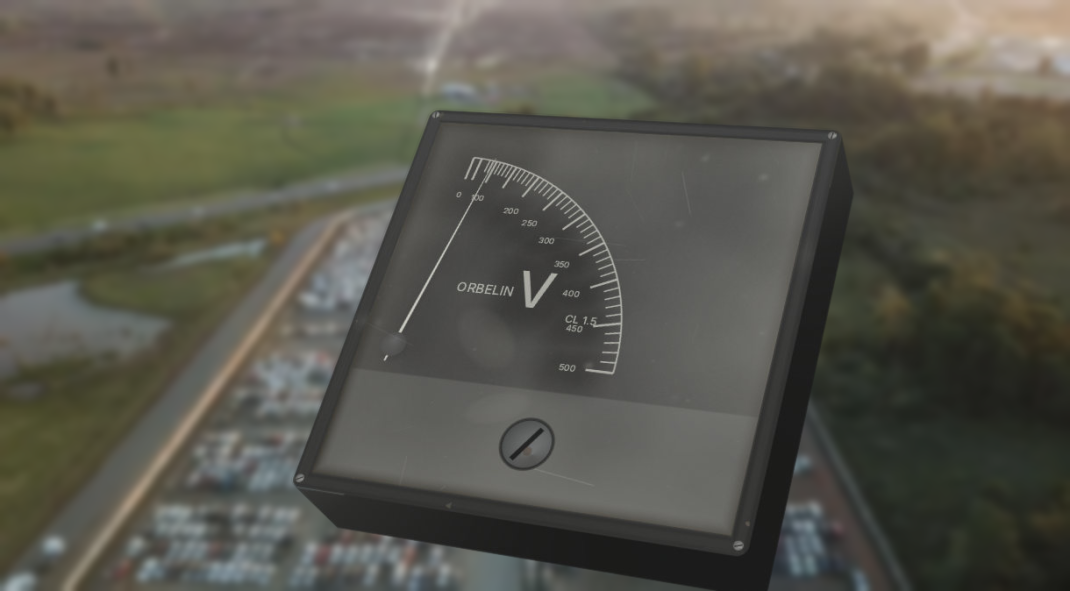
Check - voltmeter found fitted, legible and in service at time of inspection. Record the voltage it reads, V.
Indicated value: 100 V
